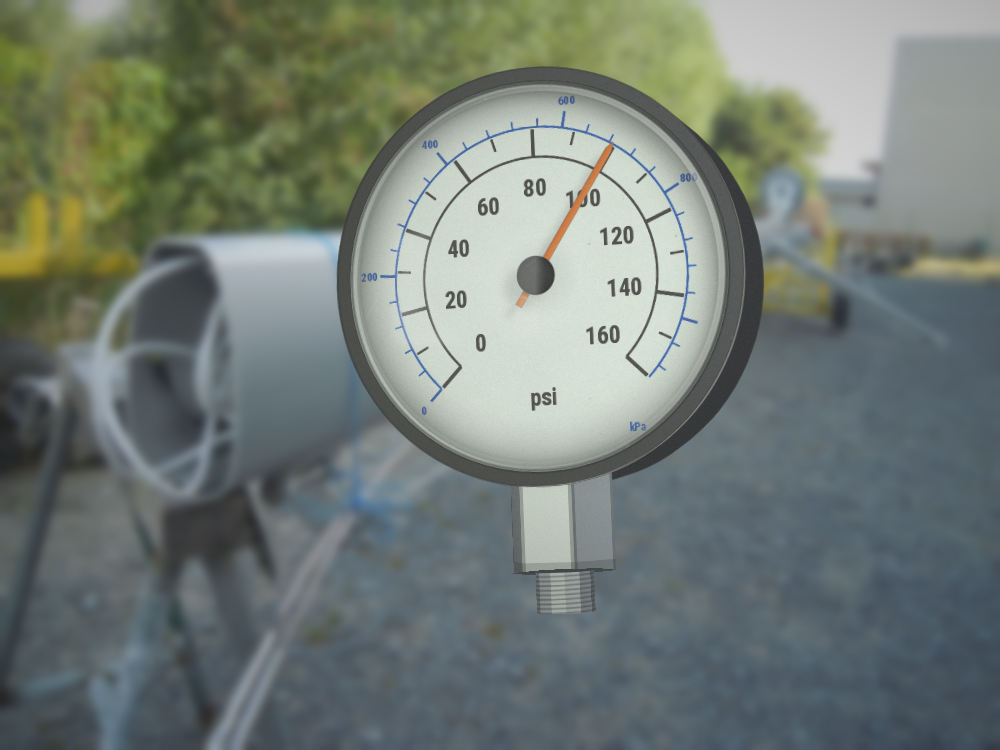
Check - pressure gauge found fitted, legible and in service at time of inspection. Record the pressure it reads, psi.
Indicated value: 100 psi
